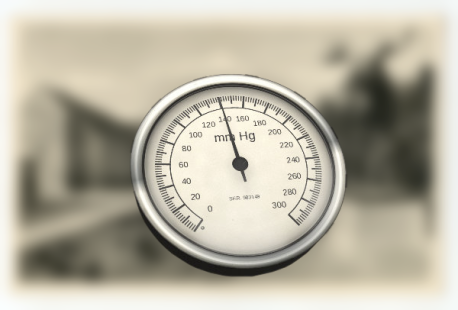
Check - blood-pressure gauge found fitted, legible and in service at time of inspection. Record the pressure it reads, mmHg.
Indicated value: 140 mmHg
